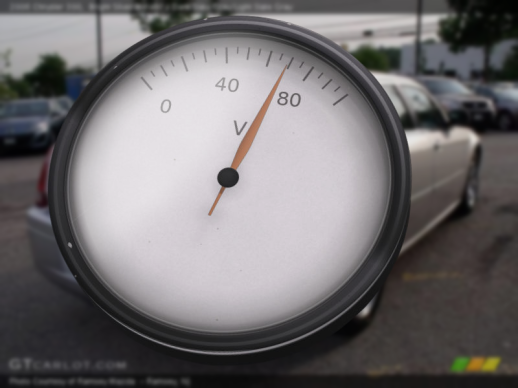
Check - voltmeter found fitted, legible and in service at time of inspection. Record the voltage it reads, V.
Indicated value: 70 V
